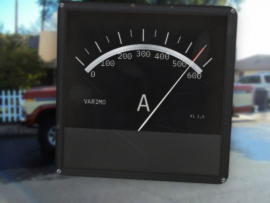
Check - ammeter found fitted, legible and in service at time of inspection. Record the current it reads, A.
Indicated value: 550 A
